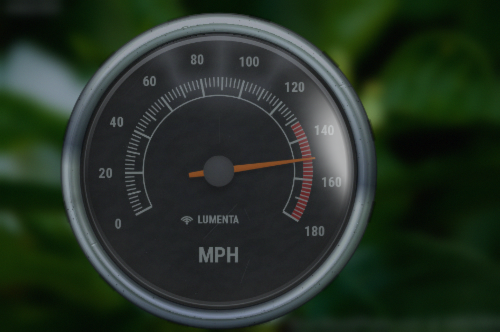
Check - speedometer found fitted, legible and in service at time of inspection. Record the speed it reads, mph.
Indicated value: 150 mph
